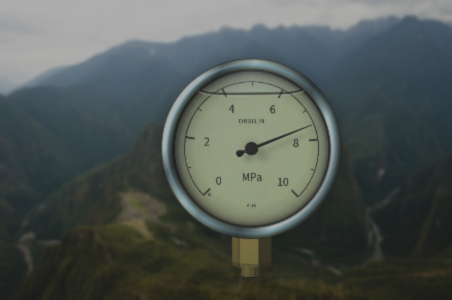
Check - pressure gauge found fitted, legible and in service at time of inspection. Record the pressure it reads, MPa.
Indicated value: 7.5 MPa
